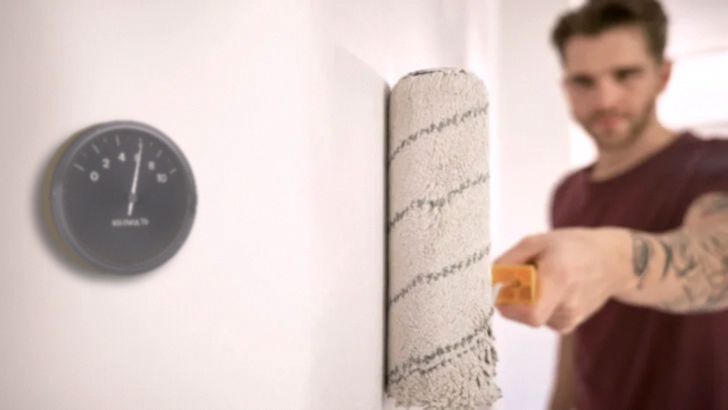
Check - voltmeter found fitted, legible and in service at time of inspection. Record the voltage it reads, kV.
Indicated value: 6 kV
